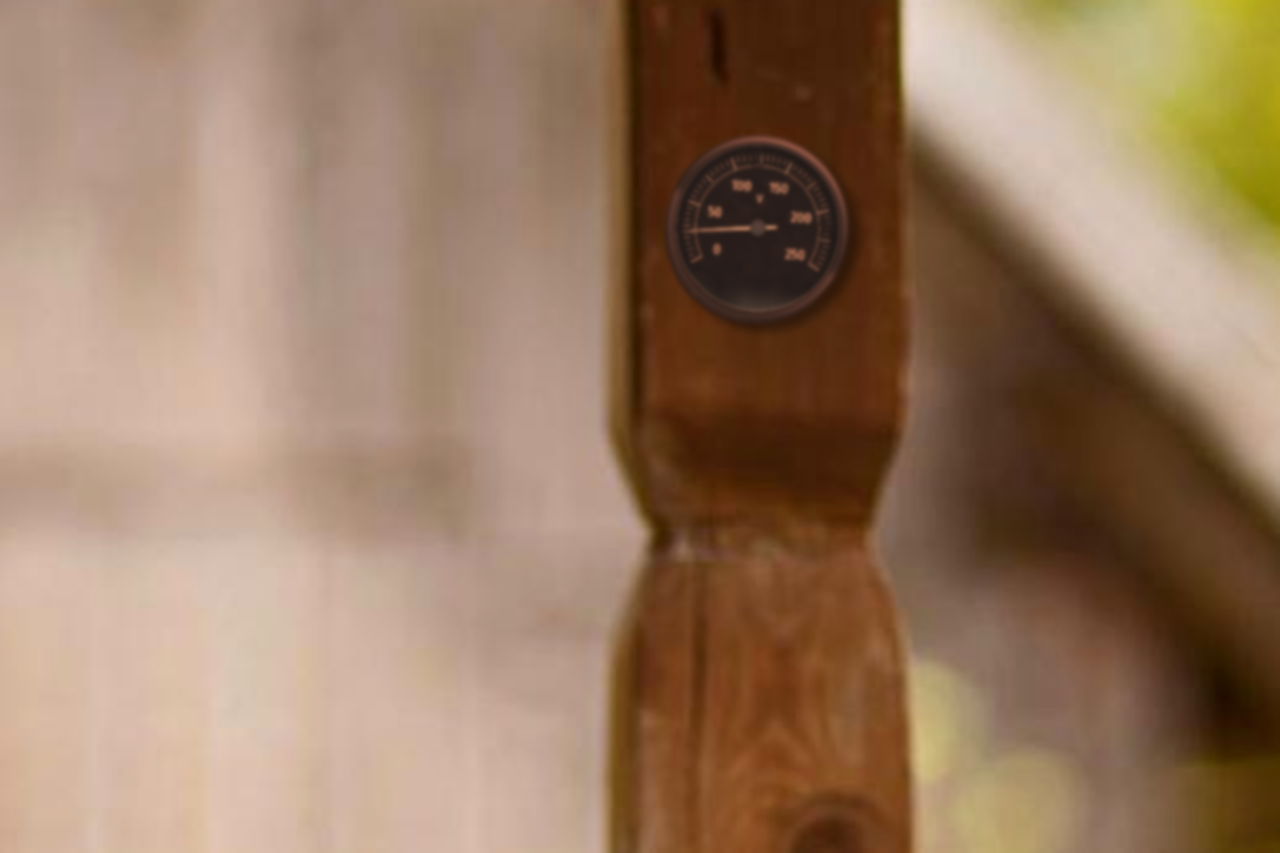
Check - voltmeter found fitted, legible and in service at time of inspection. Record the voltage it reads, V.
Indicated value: 25 V
